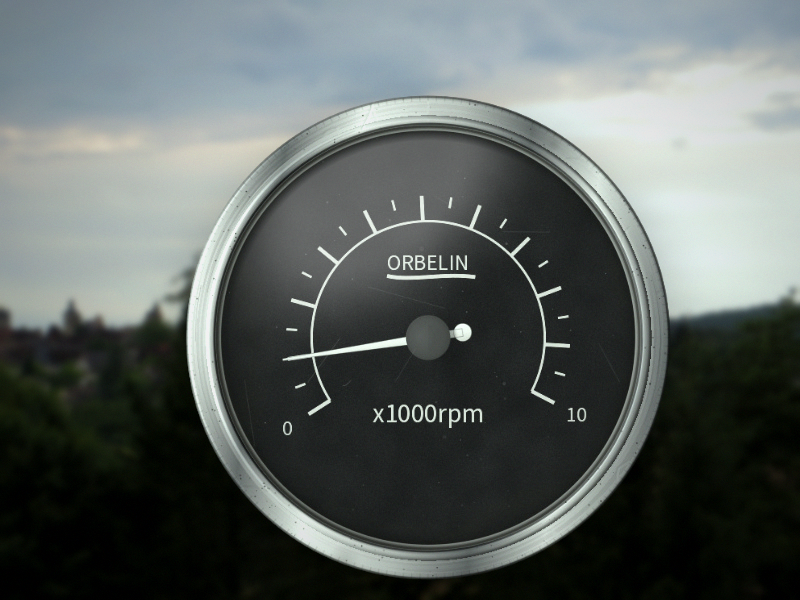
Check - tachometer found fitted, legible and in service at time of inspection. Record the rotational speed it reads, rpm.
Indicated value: 1000 rpm
